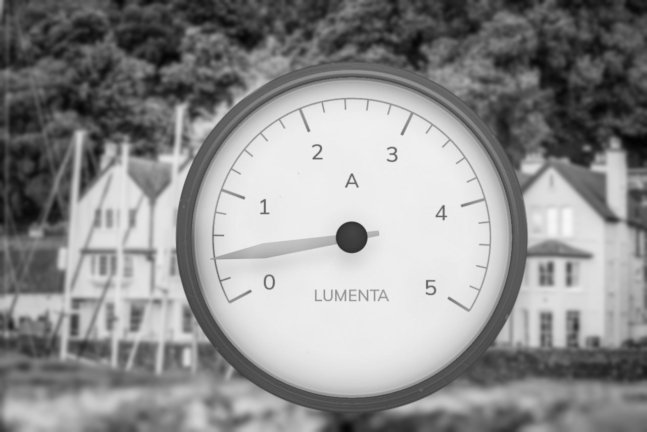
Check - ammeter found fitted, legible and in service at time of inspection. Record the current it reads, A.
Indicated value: 0.4 A
